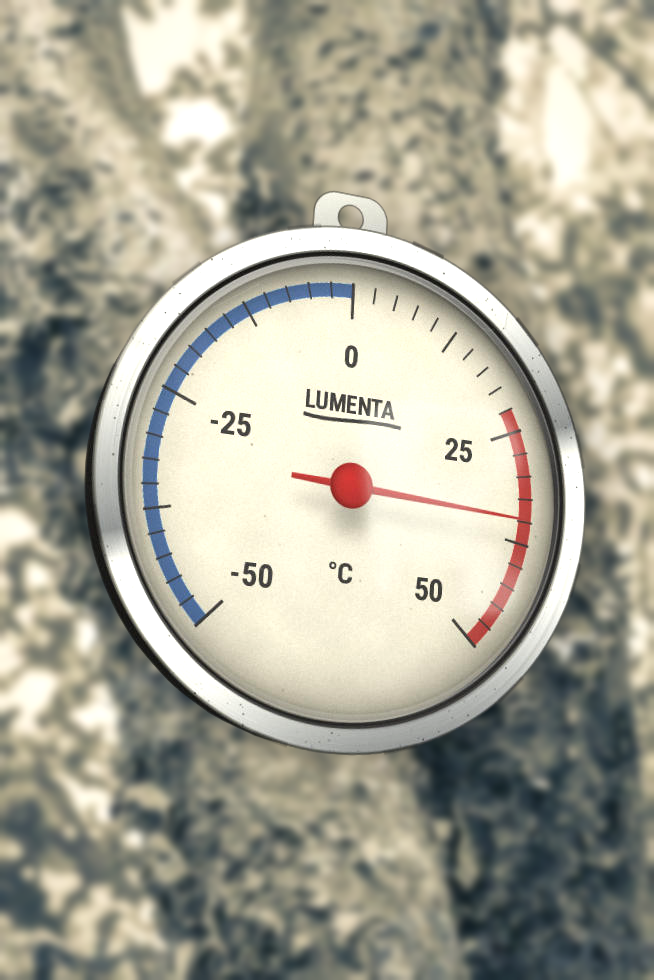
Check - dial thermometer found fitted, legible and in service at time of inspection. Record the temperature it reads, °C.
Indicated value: 35 °C
